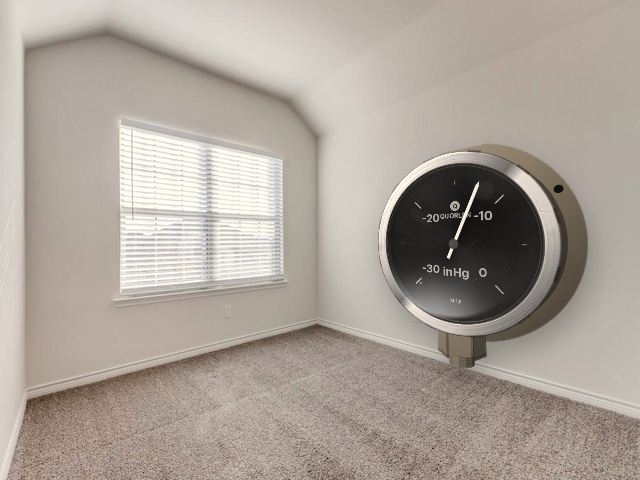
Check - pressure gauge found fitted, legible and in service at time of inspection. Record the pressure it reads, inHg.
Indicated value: -12.5 inHg
